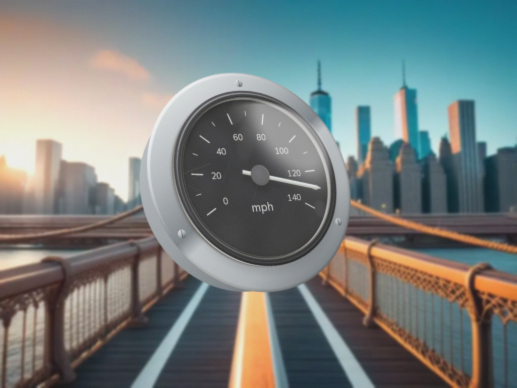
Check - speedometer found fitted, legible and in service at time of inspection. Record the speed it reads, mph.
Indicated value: 130 mph
